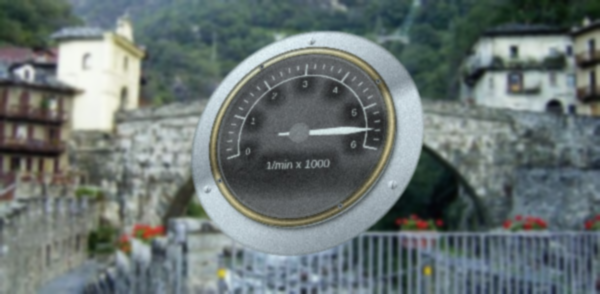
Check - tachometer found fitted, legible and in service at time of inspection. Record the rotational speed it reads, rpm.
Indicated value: 5600 rpm
